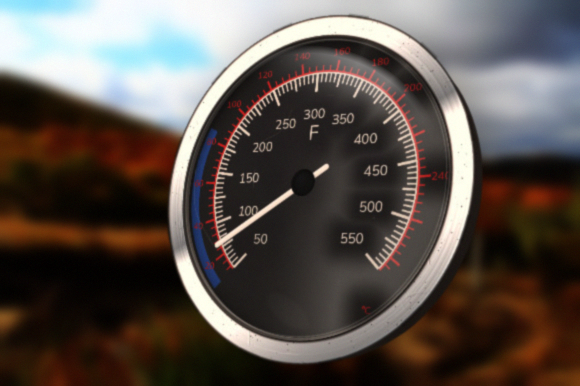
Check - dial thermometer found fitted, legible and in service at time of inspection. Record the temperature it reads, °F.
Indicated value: 75 °F
